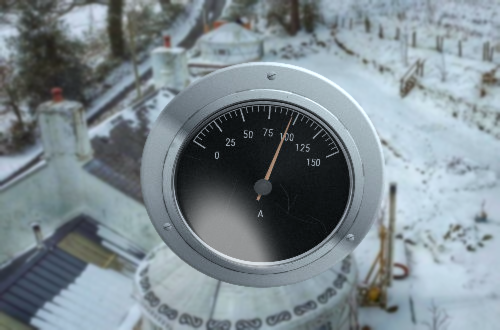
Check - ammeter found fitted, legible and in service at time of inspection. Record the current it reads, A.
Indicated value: 95 A
